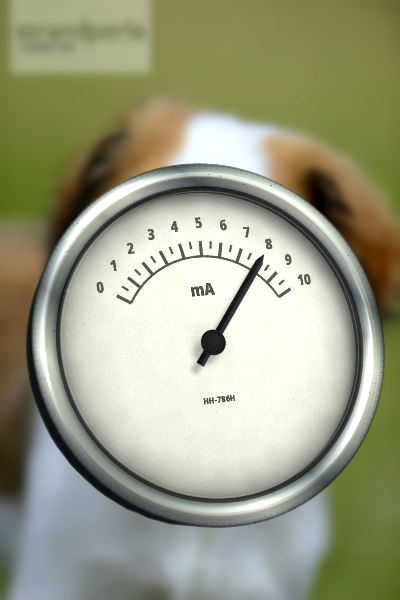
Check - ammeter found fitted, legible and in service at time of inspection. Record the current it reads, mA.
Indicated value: 8 mA
